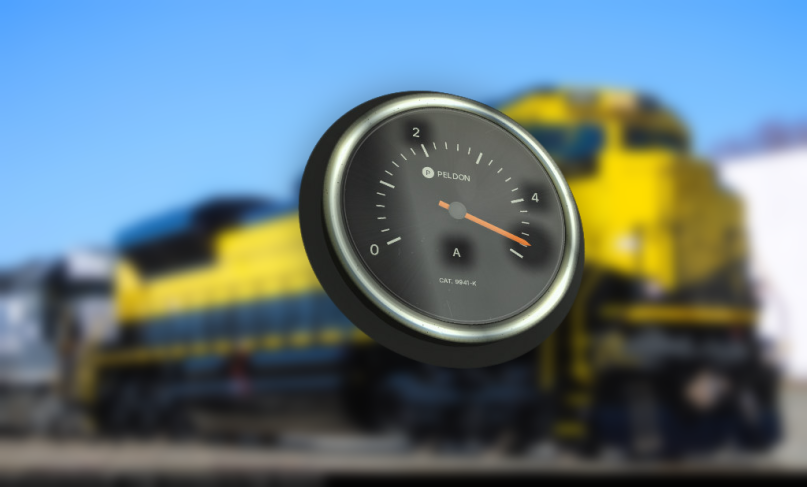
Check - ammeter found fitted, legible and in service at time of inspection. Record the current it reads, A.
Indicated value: 4.8 A
